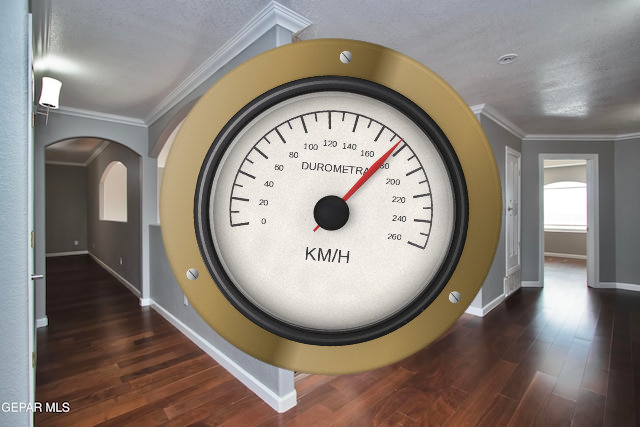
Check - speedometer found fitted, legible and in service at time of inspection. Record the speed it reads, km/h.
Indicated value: 175 km/h
